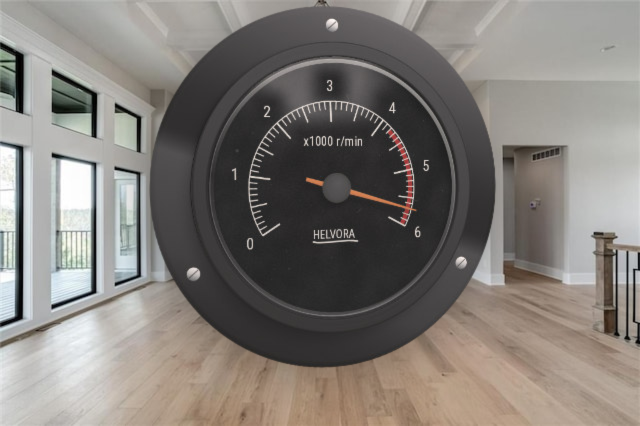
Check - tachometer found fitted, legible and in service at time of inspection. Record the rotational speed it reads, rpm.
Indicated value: 5700 rpm
